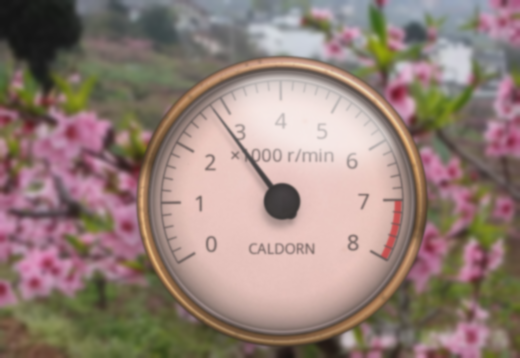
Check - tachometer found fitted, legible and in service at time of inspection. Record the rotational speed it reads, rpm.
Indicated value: 2800 rpm
